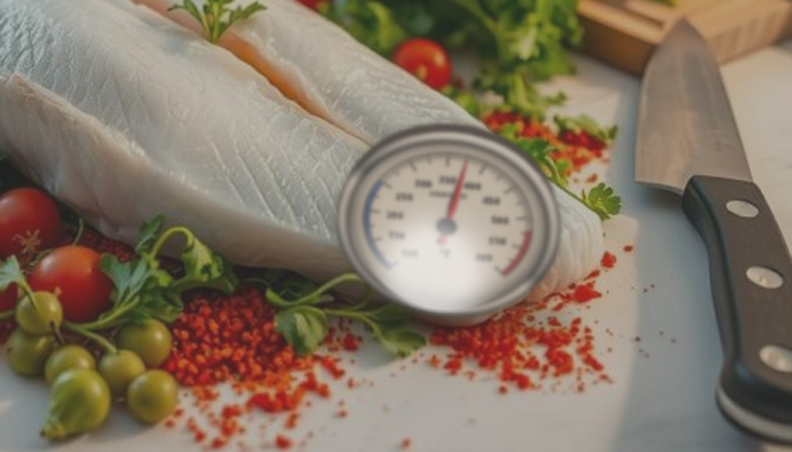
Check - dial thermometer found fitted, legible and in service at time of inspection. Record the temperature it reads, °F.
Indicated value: 375 °F
